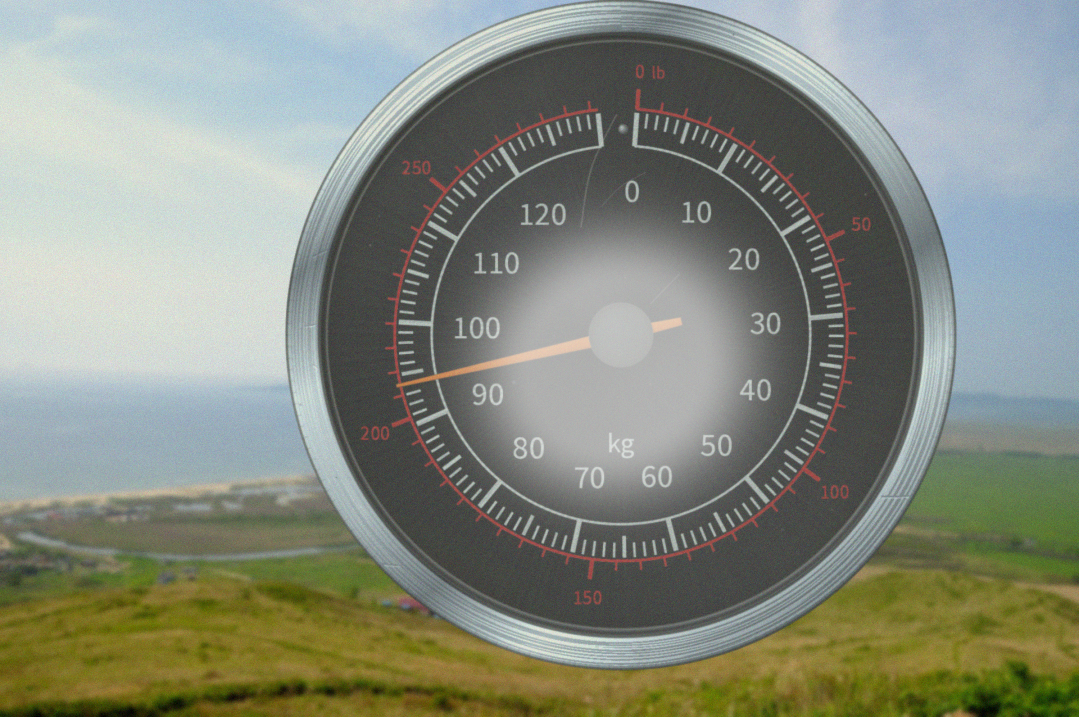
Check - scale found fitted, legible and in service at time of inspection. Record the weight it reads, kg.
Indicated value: 94 kg
